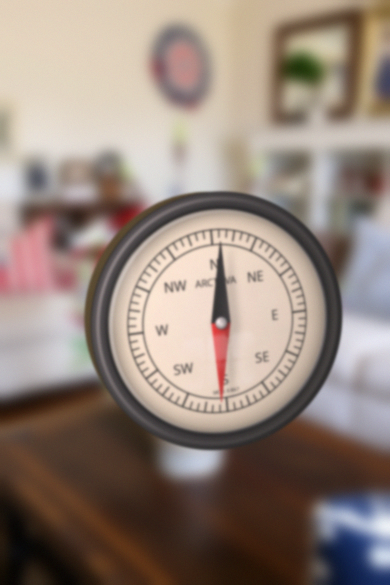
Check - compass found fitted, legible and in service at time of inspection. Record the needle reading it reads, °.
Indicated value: 185 °
